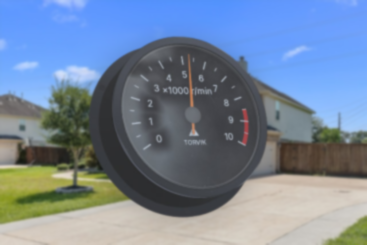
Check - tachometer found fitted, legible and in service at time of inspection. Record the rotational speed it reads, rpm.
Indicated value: 5250 rpm
